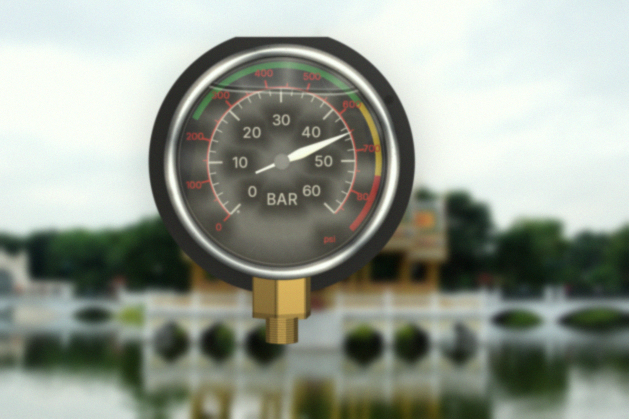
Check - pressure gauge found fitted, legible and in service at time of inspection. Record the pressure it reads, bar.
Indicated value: 45 bar
